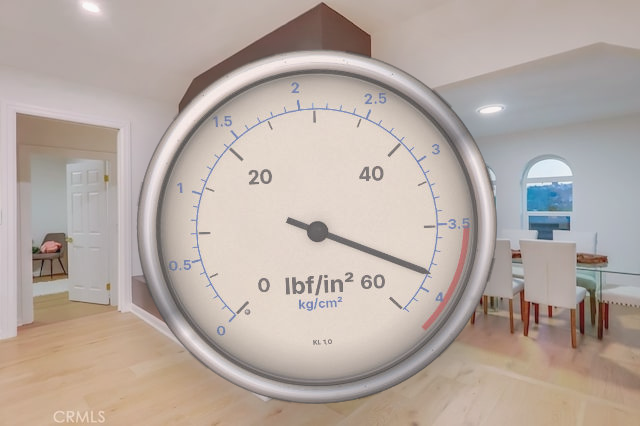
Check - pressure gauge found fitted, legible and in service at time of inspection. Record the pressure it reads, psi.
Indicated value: 55 psi
